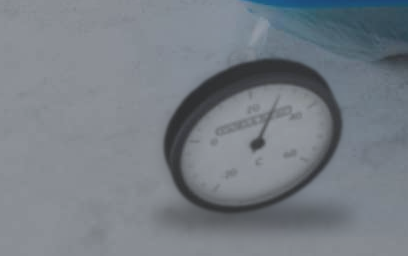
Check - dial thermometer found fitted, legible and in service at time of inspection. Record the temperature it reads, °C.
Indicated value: 28 °C
